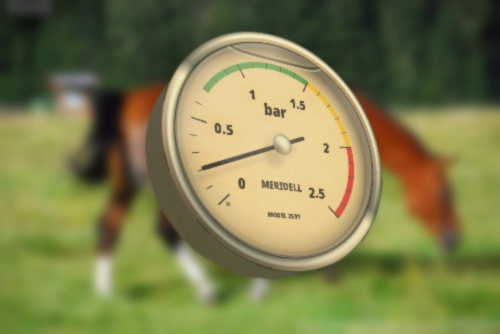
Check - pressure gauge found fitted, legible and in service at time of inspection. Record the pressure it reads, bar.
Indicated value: 0.2 bar
